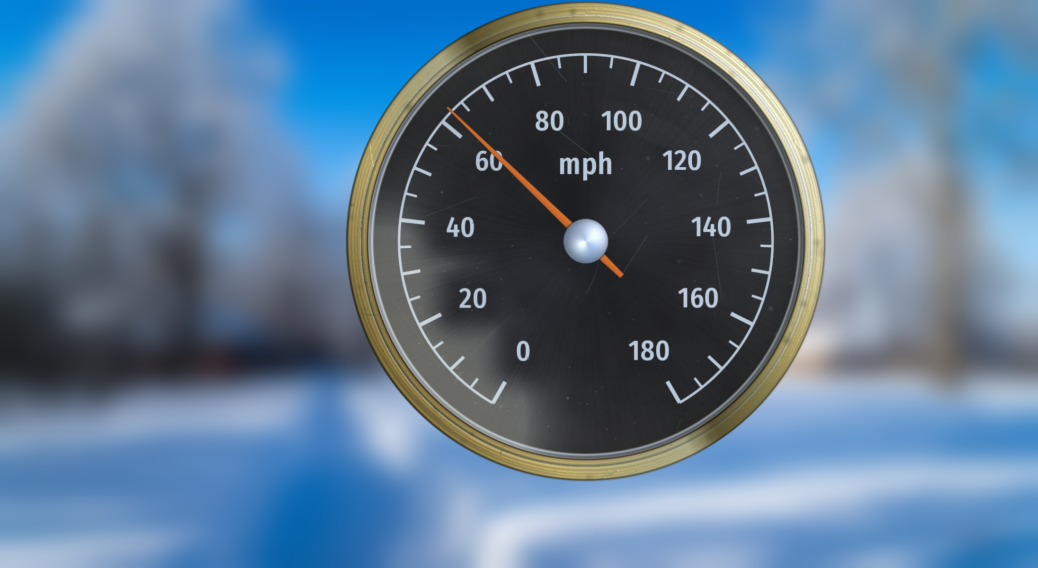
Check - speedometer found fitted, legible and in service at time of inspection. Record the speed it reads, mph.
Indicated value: 62.5 mph
